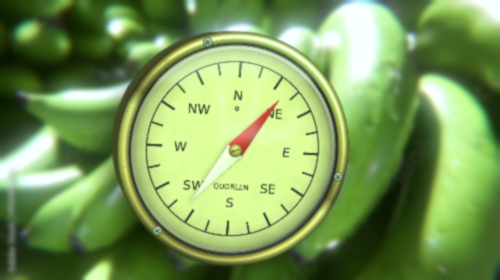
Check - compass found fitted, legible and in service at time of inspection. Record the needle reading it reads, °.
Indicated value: 37.5 °
